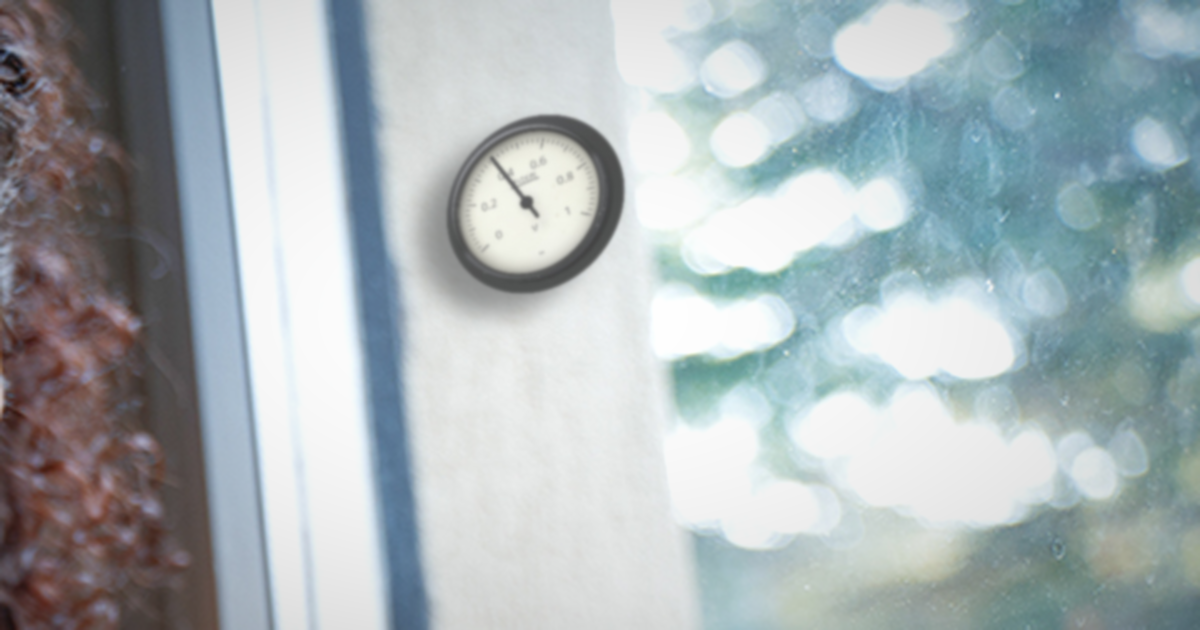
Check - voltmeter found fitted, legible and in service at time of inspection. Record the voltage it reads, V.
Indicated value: 0.4 V
